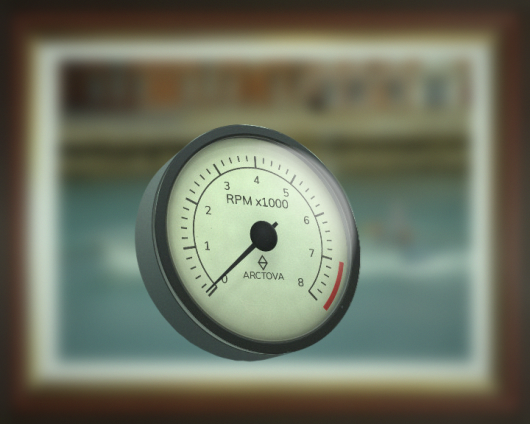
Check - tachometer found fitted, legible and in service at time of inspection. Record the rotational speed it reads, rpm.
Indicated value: 100 rpm
